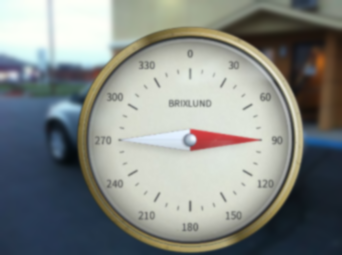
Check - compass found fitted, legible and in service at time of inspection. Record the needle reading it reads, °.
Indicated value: 90 °
